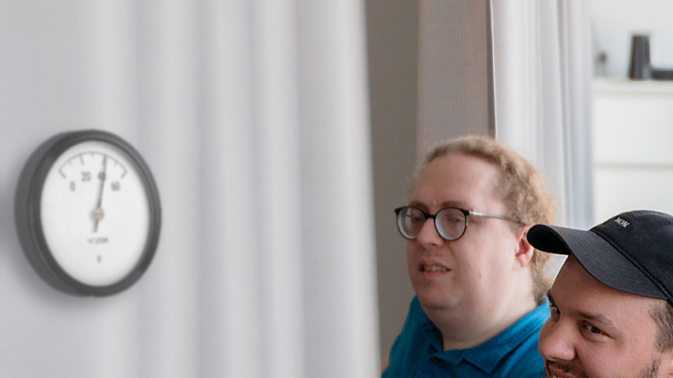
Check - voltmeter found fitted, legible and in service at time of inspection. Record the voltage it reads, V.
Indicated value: 40 V
